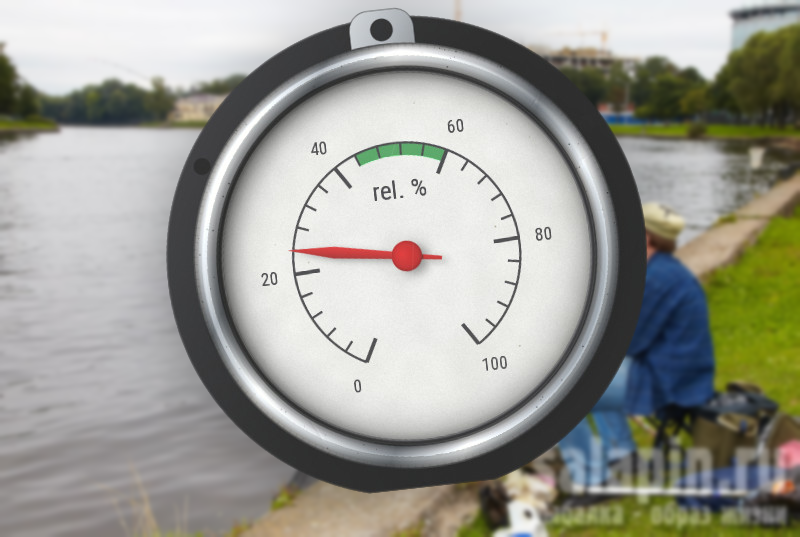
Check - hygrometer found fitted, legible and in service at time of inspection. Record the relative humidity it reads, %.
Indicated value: 24 %
